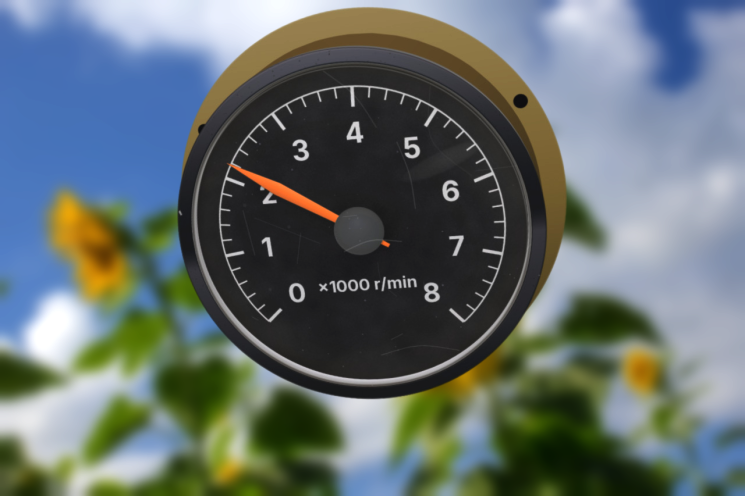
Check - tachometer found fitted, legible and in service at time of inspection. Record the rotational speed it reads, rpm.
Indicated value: 2200 rpm
